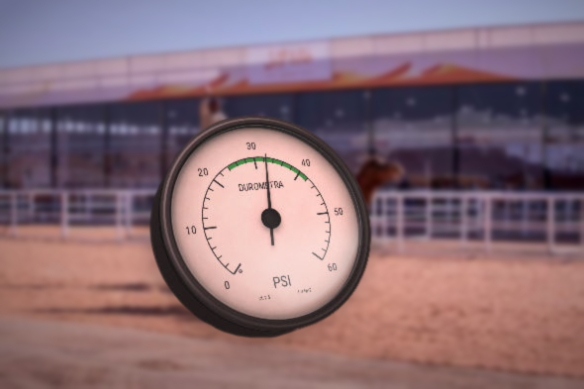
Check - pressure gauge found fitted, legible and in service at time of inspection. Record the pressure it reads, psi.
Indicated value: 32 psi
